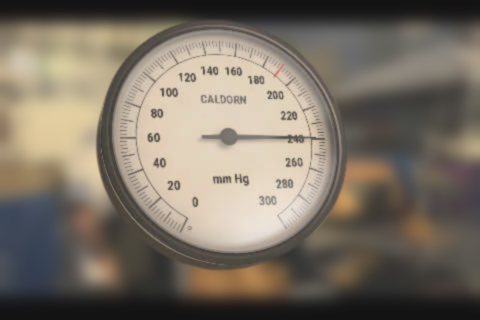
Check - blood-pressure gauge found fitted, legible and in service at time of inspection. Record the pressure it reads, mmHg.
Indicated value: 240 mmHg
